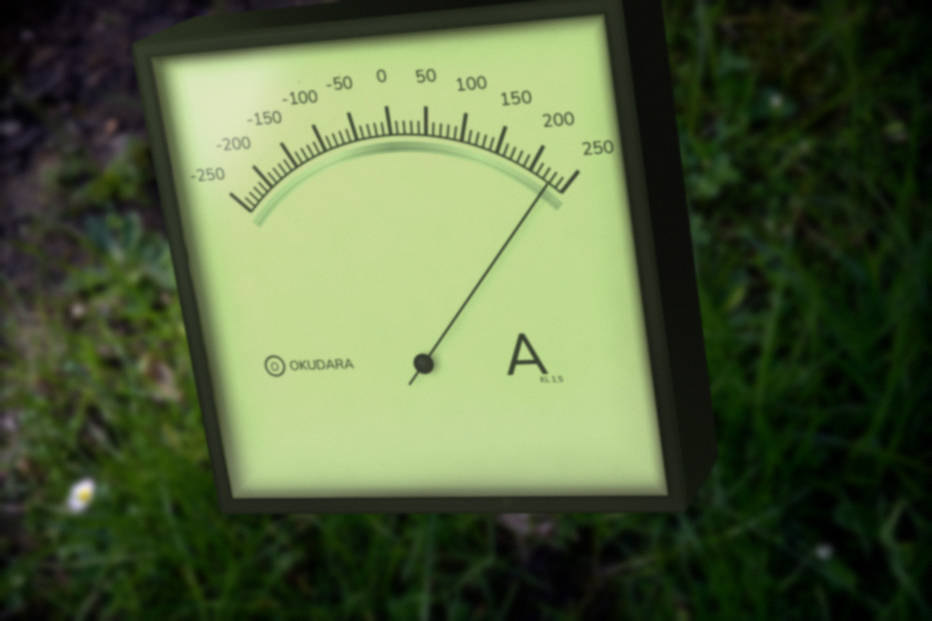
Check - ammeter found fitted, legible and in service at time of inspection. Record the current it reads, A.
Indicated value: 230 A
